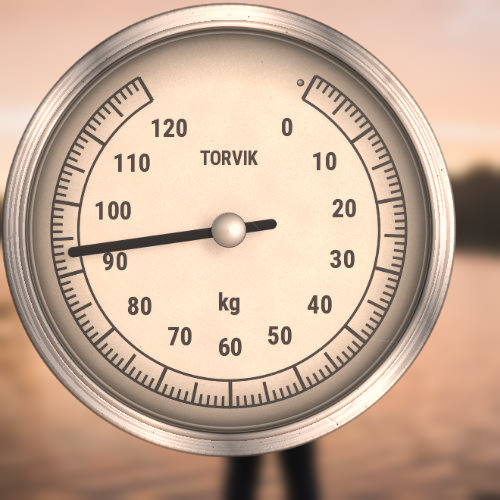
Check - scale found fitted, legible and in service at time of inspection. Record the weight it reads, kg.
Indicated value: 93 kg
